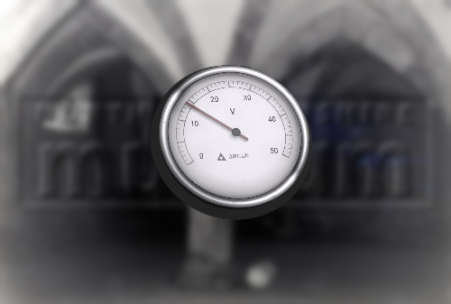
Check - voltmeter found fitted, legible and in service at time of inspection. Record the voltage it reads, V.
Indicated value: 14 V
